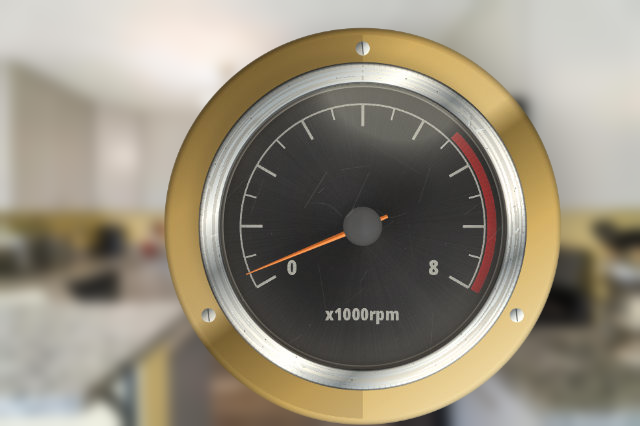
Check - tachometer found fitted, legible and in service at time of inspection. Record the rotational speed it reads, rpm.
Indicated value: 250 rpm
